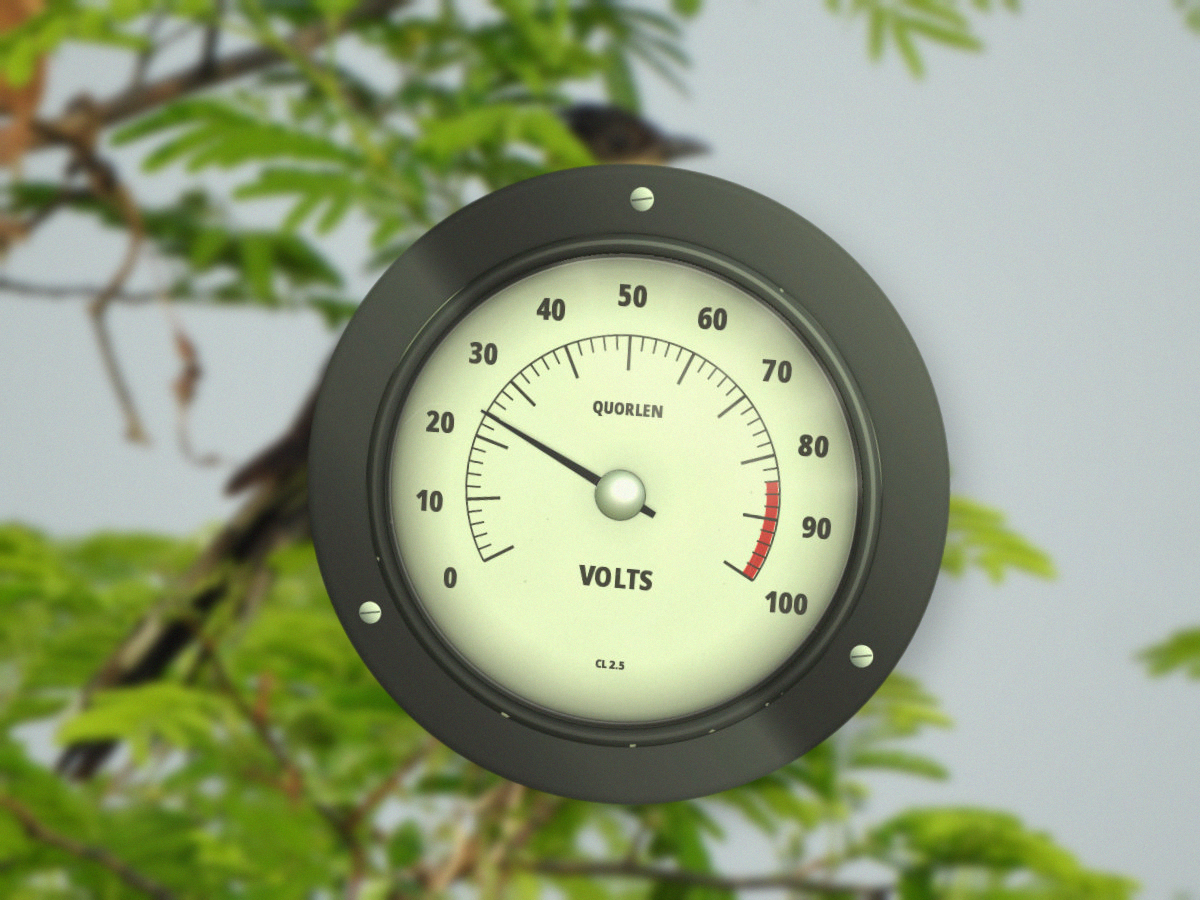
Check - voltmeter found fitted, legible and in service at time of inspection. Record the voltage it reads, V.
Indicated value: 24 V
